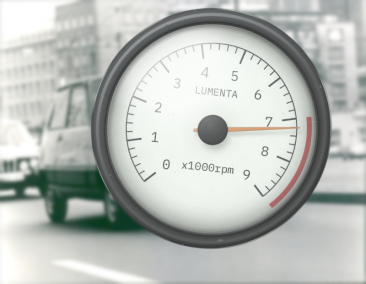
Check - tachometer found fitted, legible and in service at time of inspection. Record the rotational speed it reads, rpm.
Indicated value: 7200 rpm
